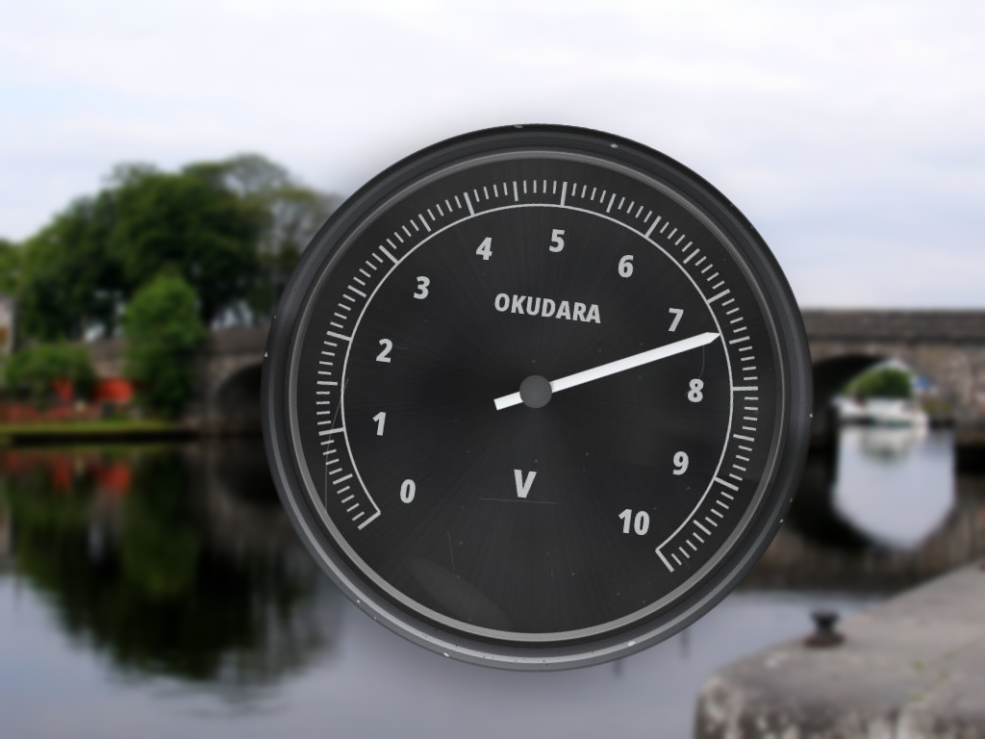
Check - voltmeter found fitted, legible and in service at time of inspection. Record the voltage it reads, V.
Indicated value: 7.4 V
